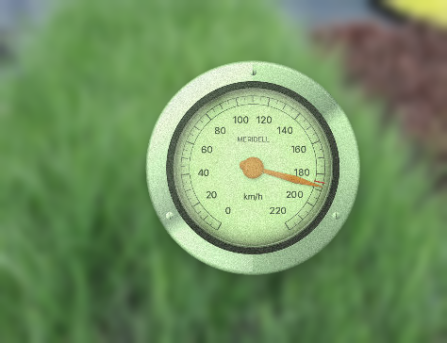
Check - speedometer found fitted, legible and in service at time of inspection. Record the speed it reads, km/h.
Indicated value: 187.5 km/h
